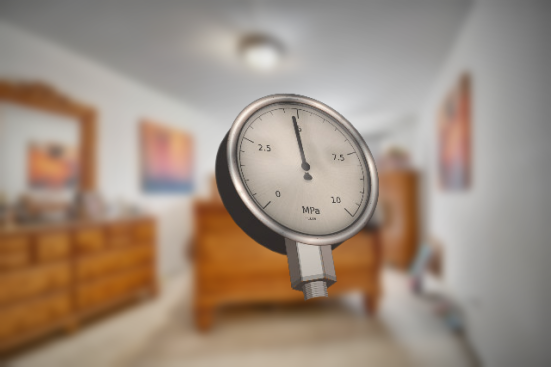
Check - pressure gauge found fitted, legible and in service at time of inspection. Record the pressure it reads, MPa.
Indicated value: 4.75 MPa
